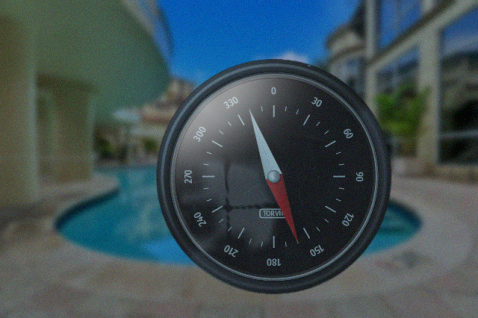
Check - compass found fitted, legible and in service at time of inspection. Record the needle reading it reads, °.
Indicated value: 160 °
